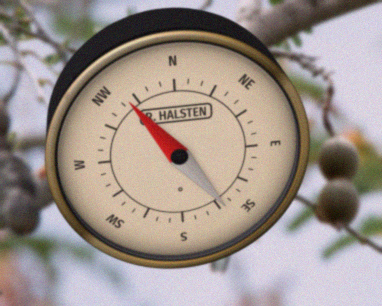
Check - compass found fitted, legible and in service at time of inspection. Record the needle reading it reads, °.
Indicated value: 325 °
